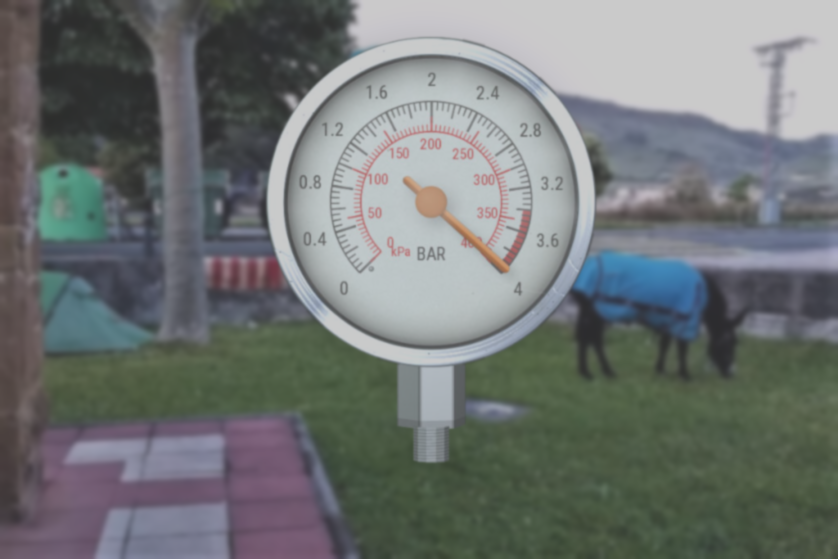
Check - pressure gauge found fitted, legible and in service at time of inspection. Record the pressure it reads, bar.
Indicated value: 3.95 bar
